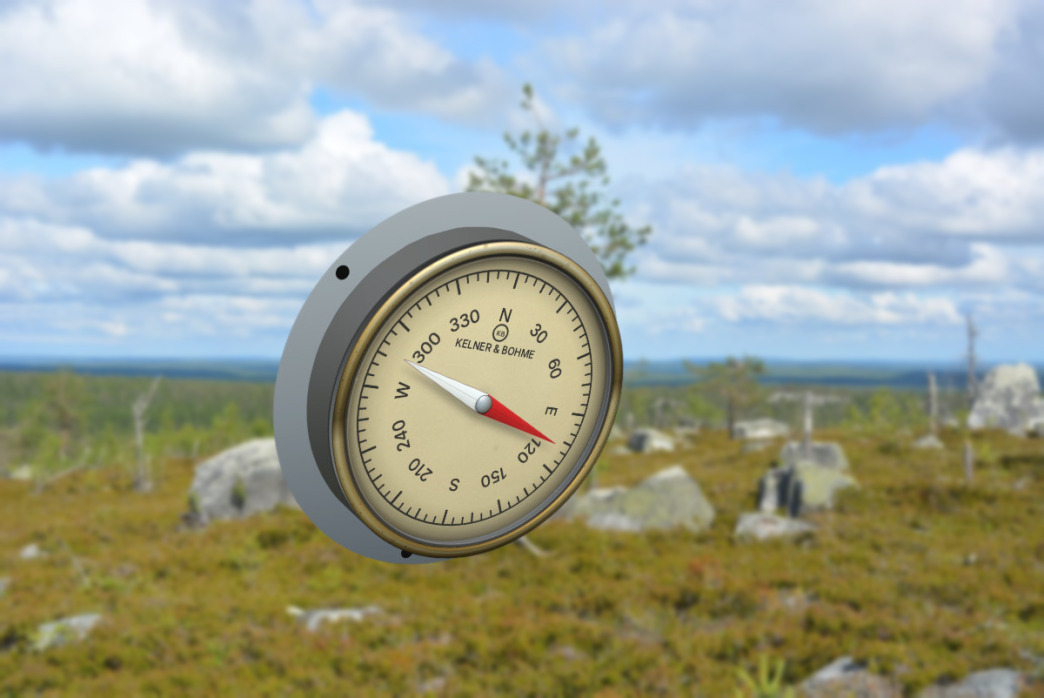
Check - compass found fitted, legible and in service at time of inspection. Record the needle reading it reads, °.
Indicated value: 107.5 °
